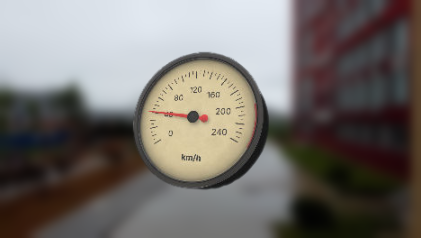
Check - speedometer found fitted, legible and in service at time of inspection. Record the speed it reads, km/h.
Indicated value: 40 km/h
